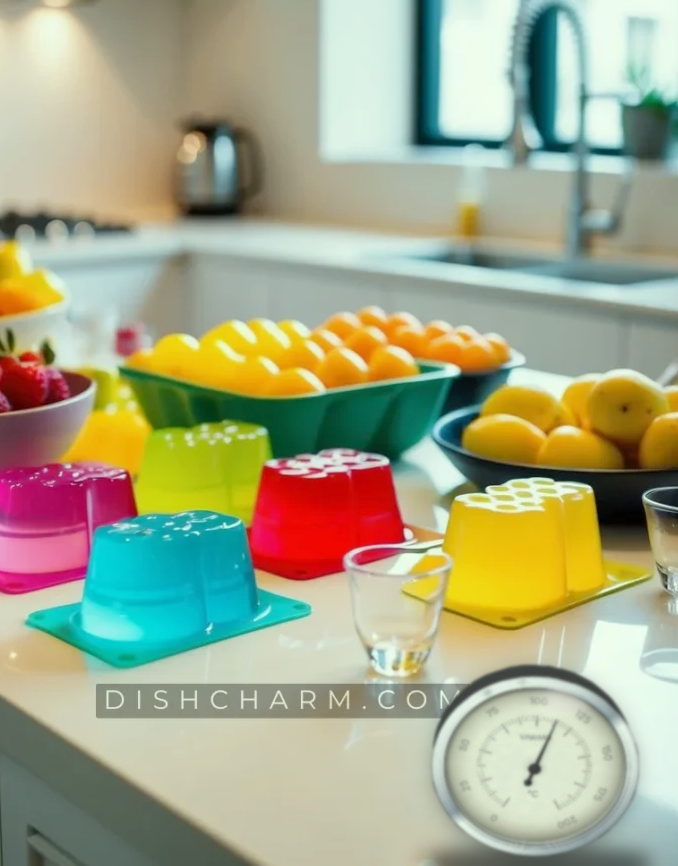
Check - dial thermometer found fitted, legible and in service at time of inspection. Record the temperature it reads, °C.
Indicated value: 112.5 °C
